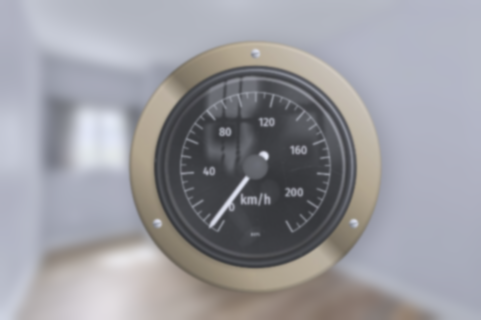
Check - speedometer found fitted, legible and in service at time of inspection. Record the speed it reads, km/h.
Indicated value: 5 km/h
